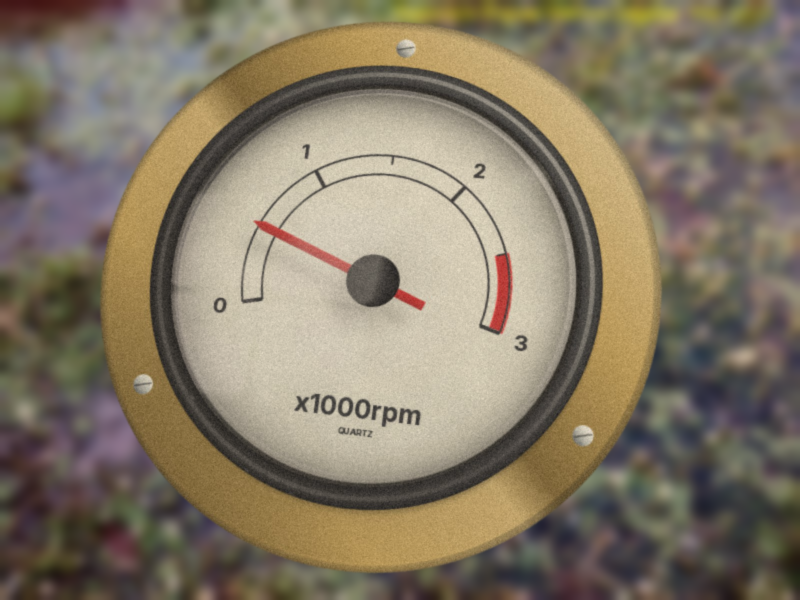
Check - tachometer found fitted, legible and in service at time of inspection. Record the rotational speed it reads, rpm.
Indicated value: 500 rpm
